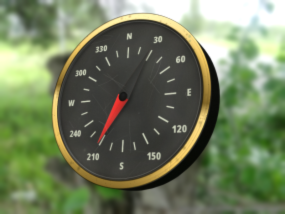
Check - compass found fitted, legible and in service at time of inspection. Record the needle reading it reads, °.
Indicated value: 210 °
